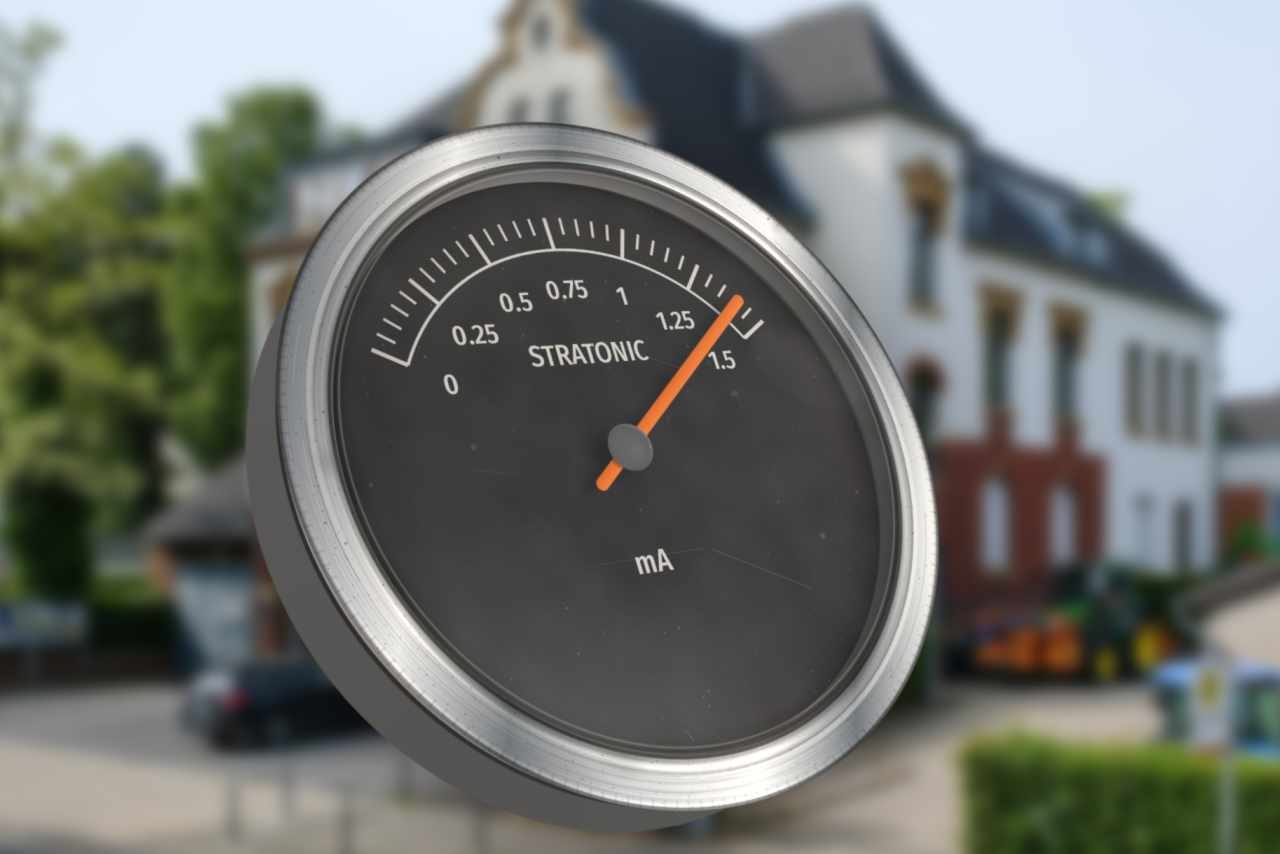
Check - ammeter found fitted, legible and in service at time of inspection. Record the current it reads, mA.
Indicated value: 1.4 mA
